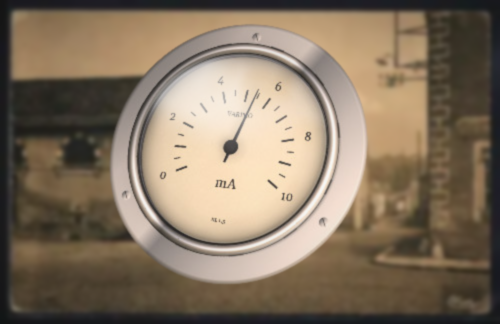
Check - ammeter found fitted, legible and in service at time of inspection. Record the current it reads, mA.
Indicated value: 5.5 mA
